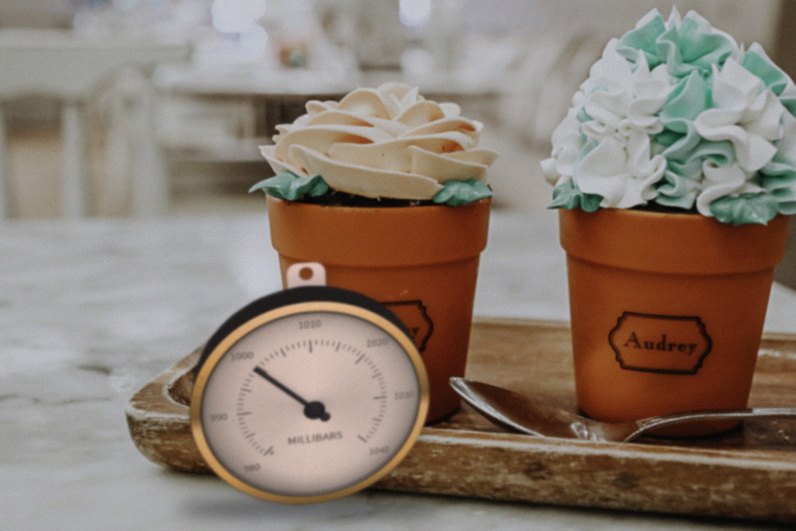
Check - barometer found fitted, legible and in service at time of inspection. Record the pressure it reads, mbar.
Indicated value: 1000 mbar
